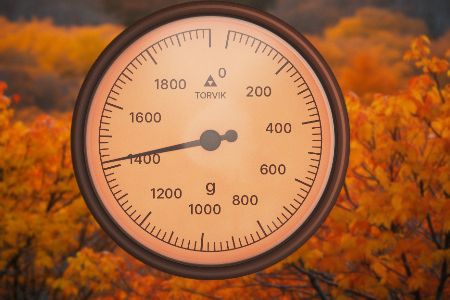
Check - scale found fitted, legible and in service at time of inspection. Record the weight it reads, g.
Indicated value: 1420 g
